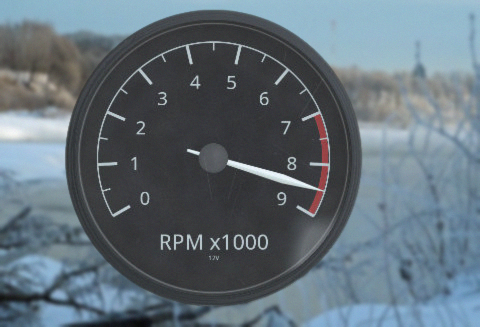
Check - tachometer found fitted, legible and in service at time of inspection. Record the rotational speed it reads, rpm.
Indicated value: 8500 rpm
